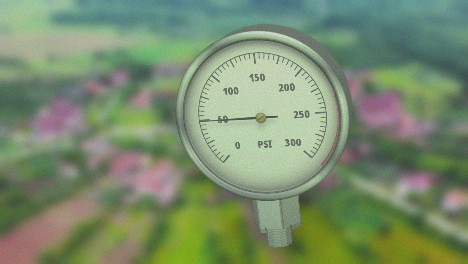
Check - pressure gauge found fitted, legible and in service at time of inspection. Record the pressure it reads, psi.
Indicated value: 50 psi
